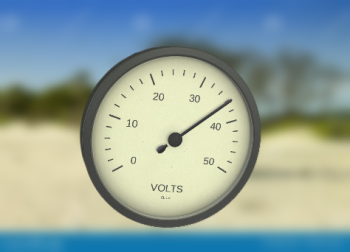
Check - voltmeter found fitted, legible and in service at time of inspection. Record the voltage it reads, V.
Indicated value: 36 V
